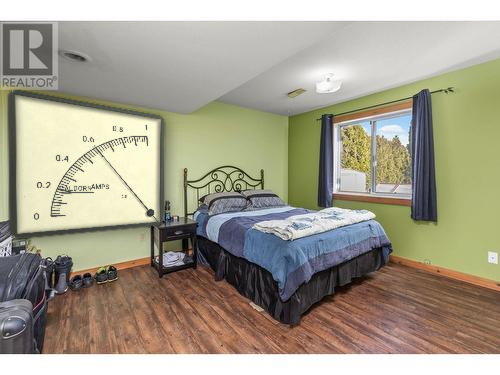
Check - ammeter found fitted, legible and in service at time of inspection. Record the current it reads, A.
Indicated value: 0.6 A
